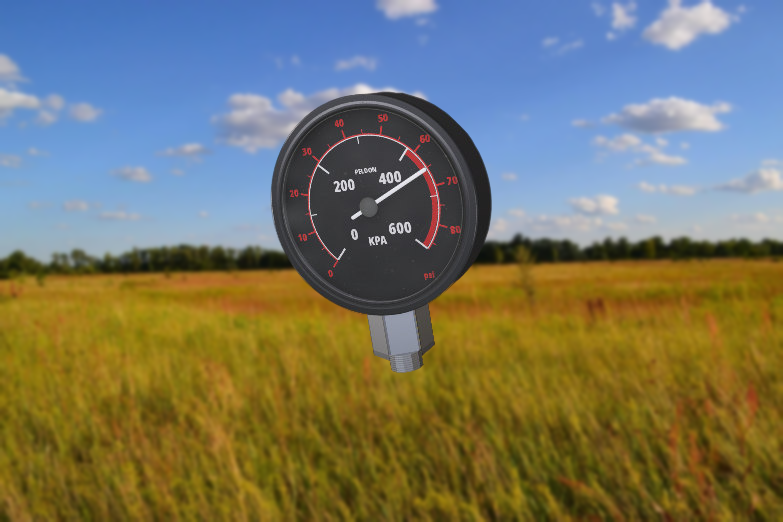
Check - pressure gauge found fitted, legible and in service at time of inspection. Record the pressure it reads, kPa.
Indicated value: 450 kPa
